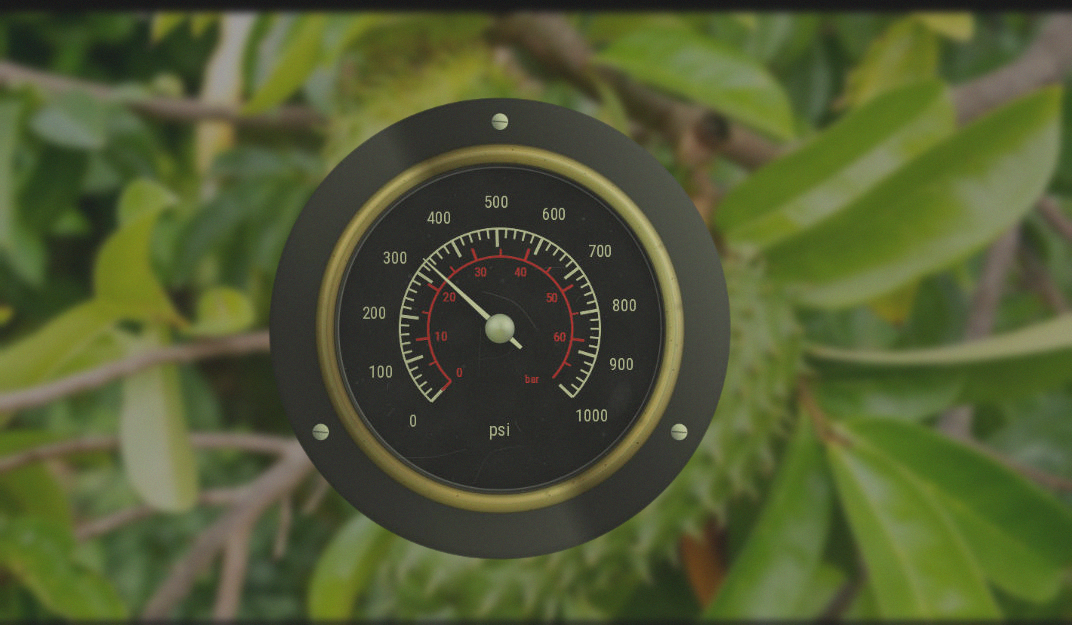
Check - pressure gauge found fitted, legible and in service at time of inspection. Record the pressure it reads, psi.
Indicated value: 330 psi
